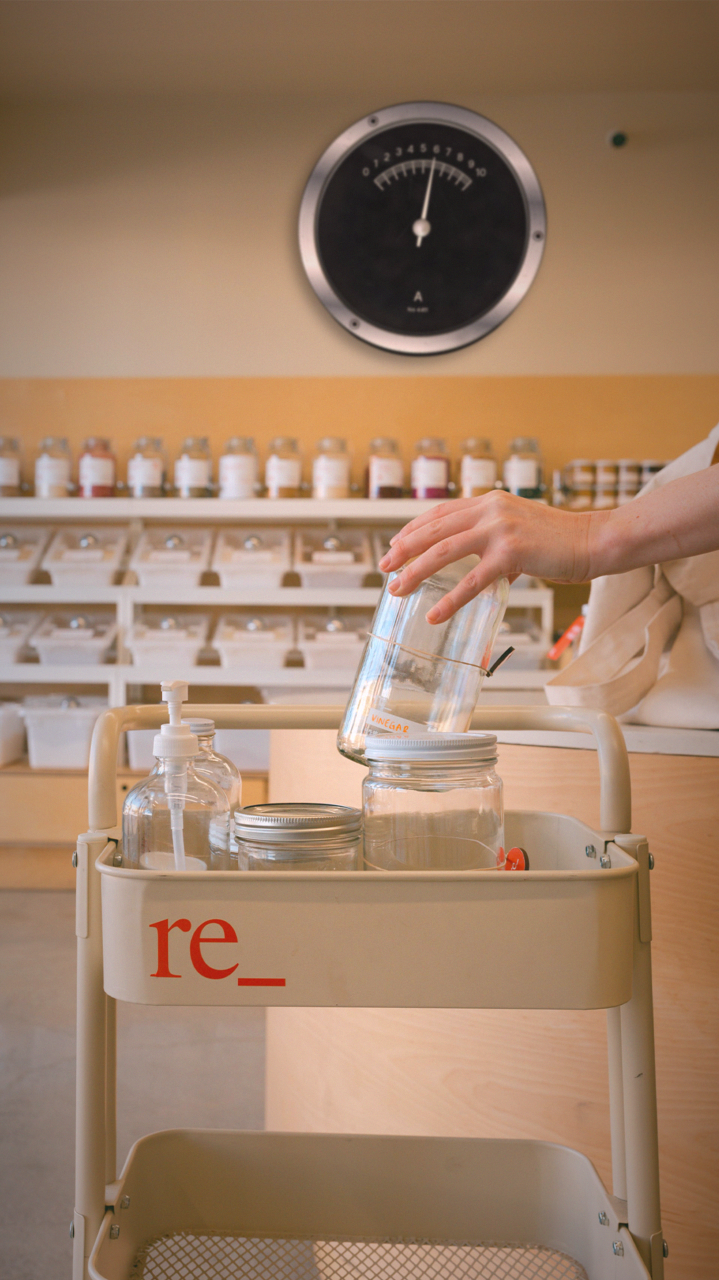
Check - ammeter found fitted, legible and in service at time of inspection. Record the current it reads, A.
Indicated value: 6 A
